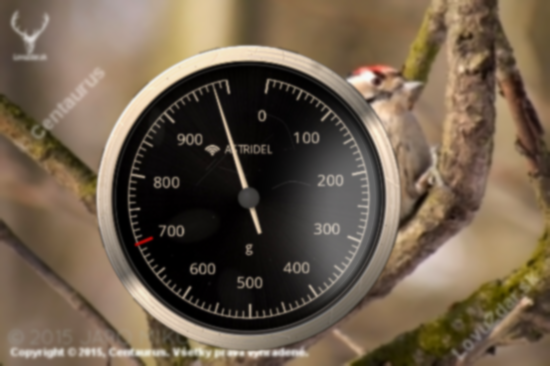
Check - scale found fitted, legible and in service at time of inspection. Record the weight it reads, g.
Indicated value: 980 g
